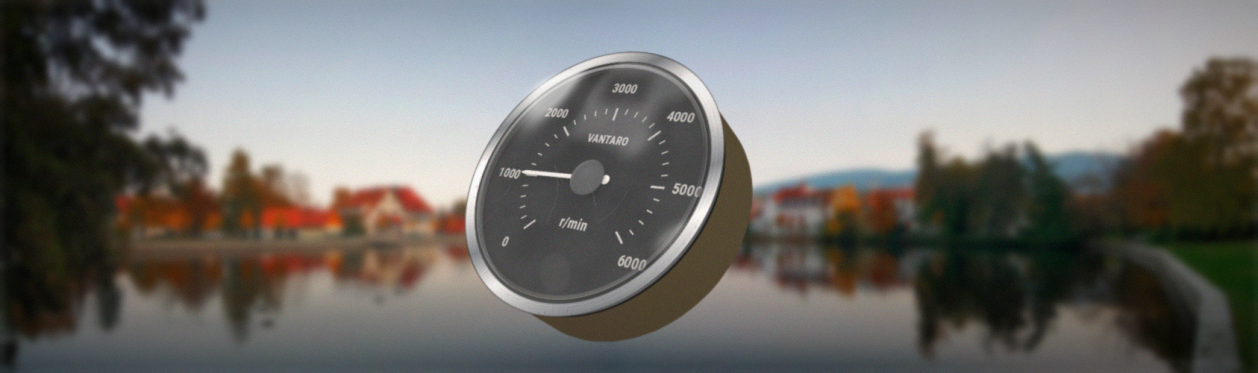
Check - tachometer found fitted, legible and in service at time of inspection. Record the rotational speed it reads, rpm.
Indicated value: 1000 rpm
